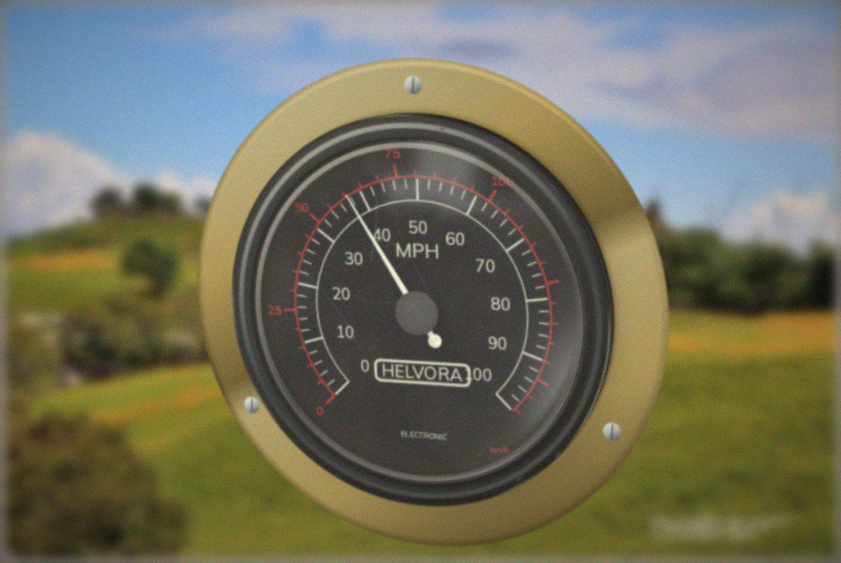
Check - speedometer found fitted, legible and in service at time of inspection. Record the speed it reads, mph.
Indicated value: 38 mph
